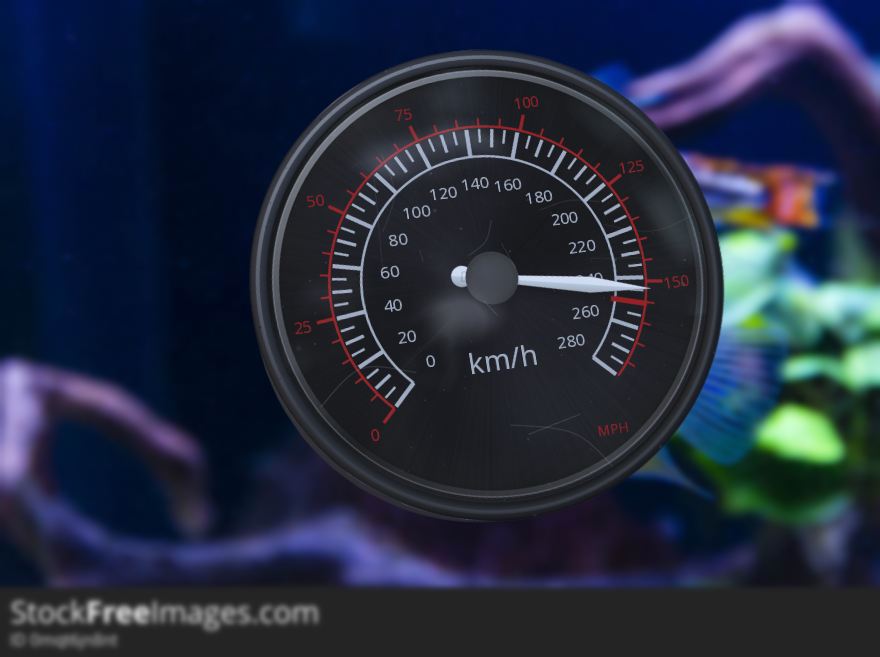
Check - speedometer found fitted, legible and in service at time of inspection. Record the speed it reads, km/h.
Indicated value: 245 km/h
